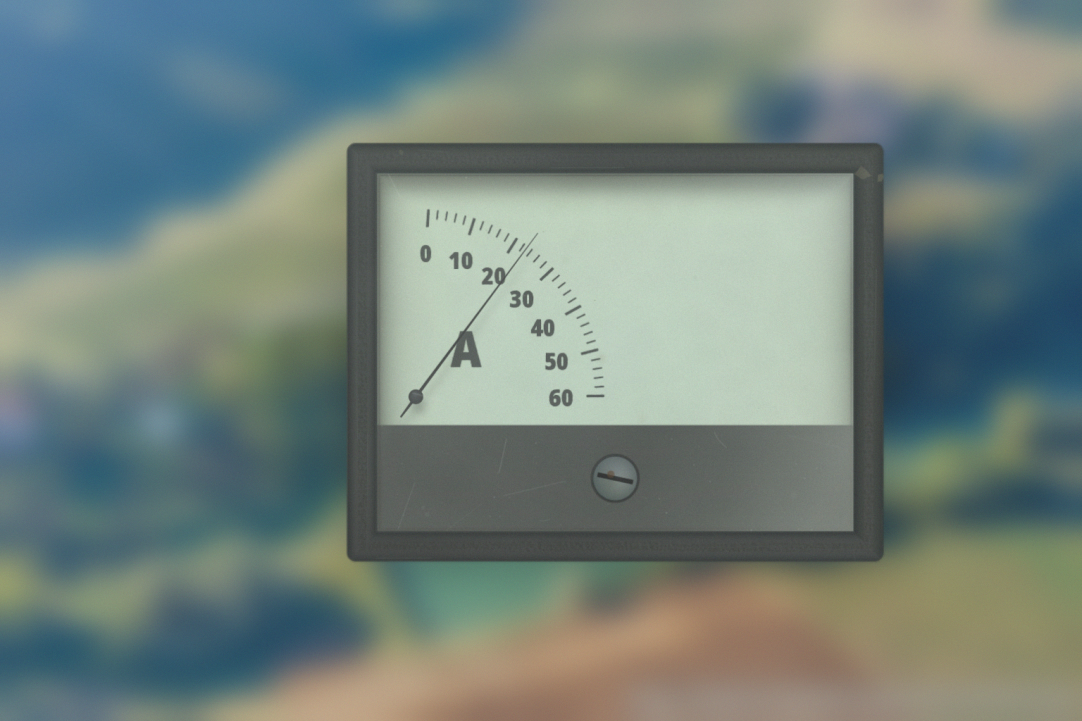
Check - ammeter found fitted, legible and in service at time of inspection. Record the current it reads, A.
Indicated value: 23 A
